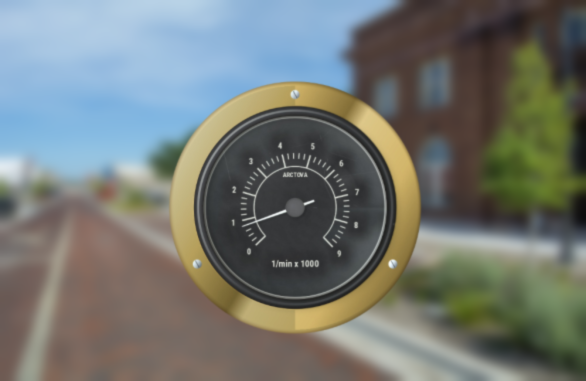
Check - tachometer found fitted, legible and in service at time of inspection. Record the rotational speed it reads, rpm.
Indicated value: 800 rpm
